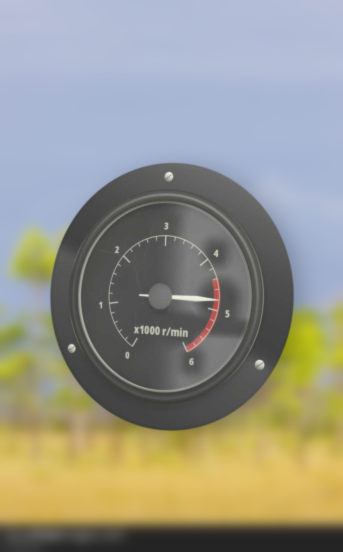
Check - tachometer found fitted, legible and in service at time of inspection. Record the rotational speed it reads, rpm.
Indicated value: 4800 rpm
